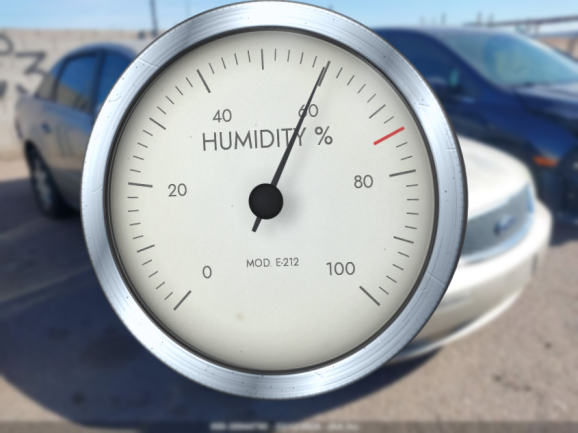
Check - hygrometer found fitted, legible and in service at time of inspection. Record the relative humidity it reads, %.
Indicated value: 60 %
